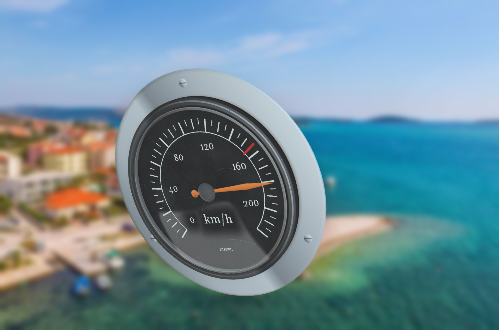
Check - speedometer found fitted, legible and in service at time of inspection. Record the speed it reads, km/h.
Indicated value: 180 km/h
